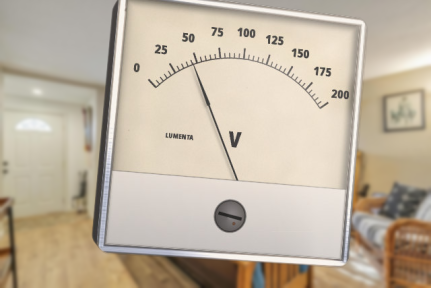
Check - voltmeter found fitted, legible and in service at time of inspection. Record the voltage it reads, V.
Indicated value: 45 V
